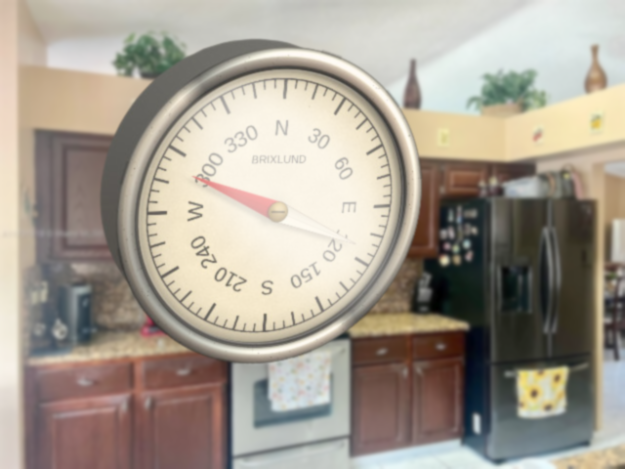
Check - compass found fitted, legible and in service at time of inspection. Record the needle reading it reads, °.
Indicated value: 292.5 °
